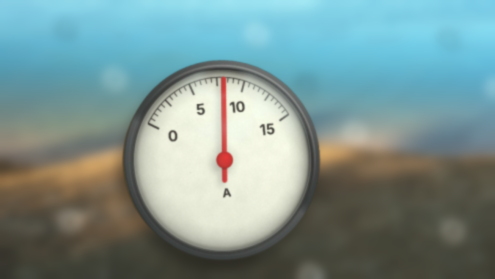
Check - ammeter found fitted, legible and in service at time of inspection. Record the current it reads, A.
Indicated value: 8 A
